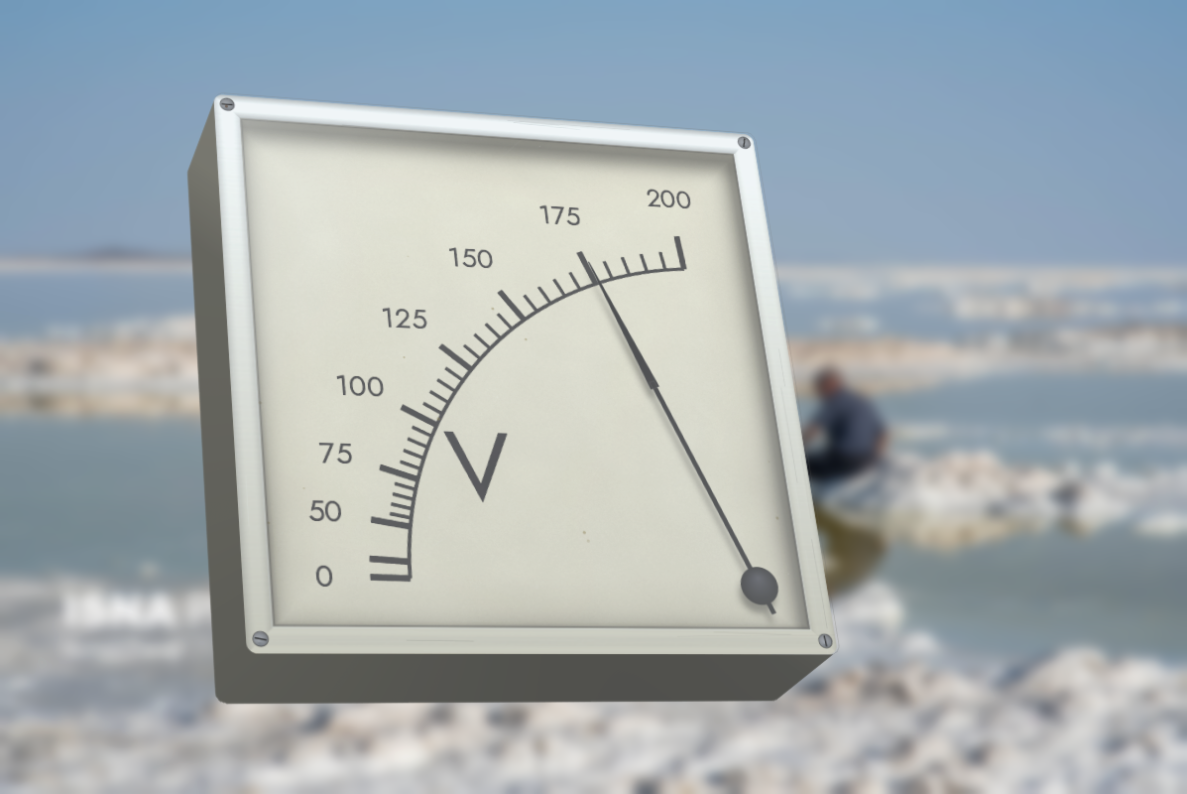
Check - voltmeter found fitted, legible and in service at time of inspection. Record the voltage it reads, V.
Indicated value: 175 V
